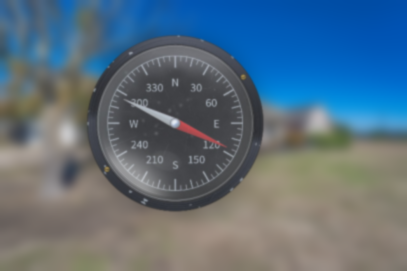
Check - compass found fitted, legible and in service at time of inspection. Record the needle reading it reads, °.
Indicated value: 115 °
